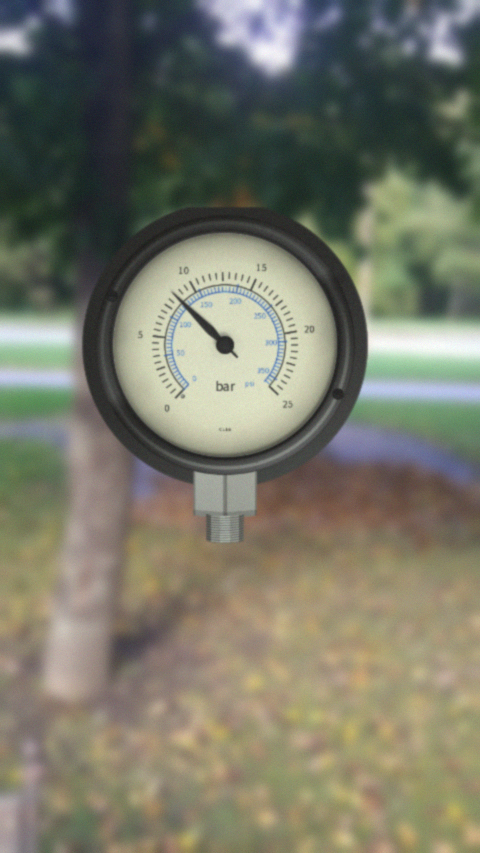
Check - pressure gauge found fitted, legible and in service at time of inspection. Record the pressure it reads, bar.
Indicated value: 8.5 bar
